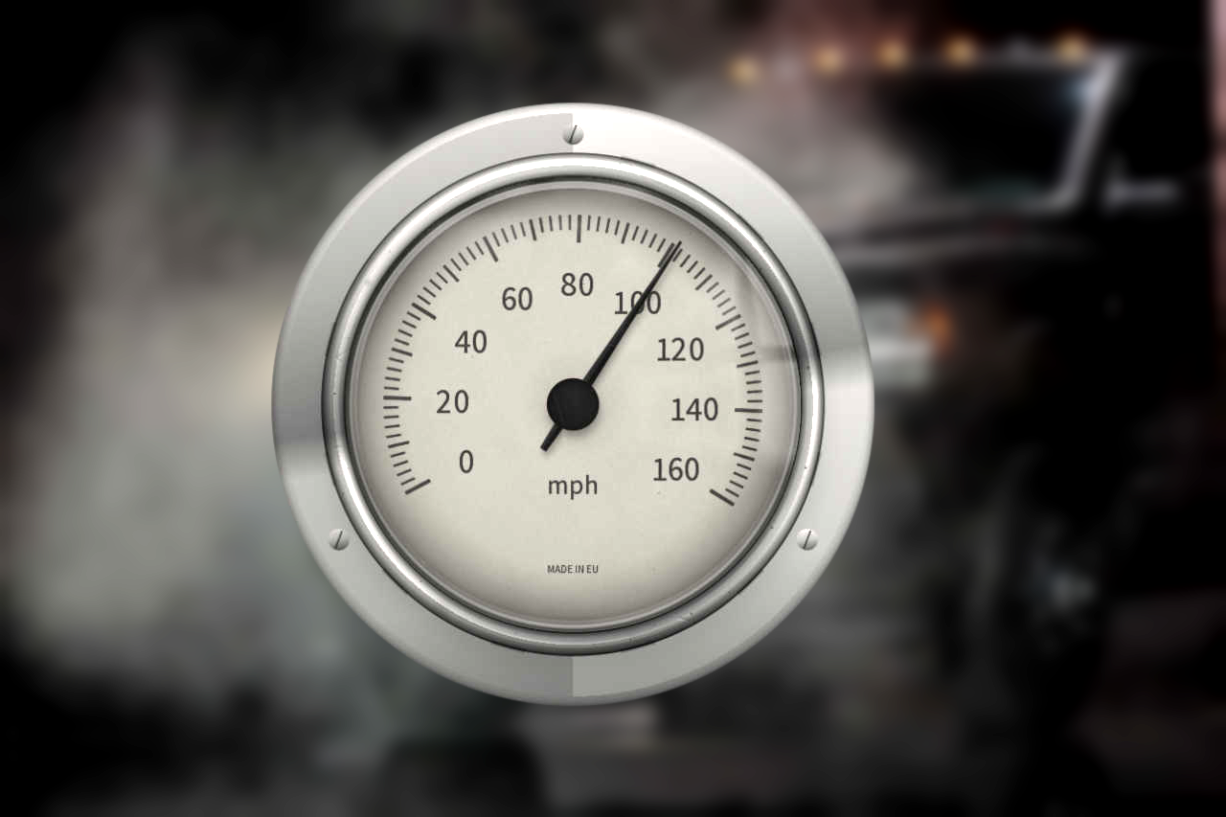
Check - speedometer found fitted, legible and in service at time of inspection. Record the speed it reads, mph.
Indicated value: 101 mph
